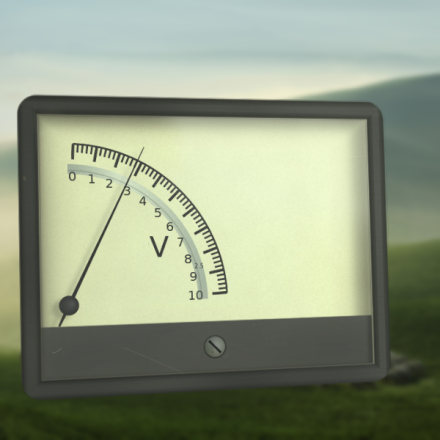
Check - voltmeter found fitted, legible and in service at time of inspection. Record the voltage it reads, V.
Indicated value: 2.8 V
